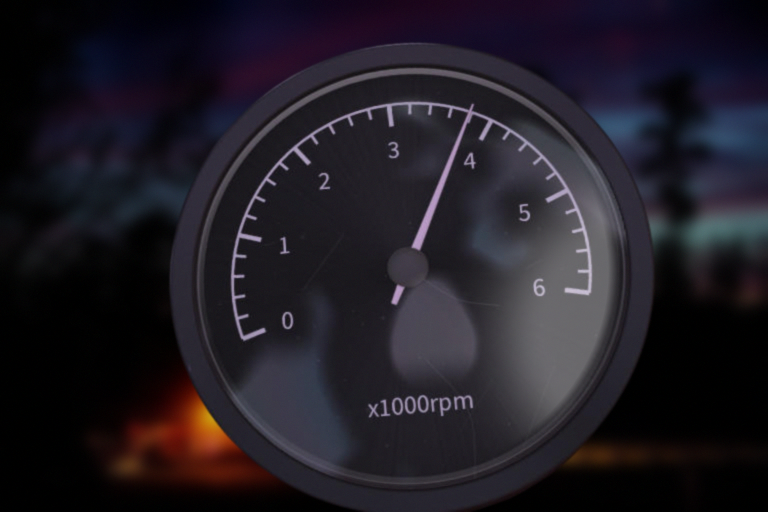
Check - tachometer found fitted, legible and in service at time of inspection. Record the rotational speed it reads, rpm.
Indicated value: 3800 rpm
